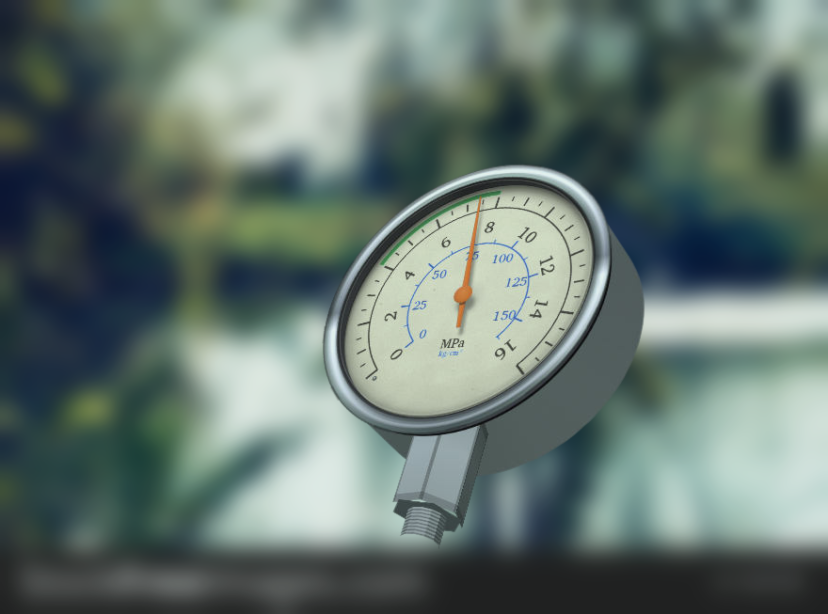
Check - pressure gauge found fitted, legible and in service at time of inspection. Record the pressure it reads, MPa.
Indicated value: 7.5 MPa
